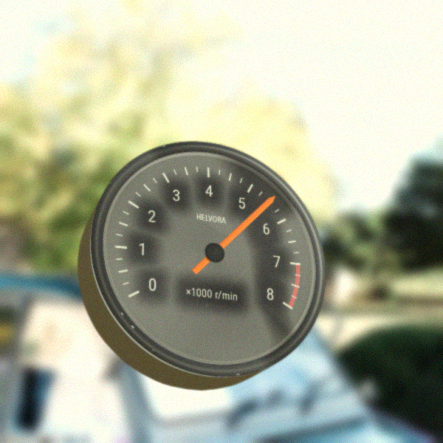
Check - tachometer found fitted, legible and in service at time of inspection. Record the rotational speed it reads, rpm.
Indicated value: 5500 rpm
